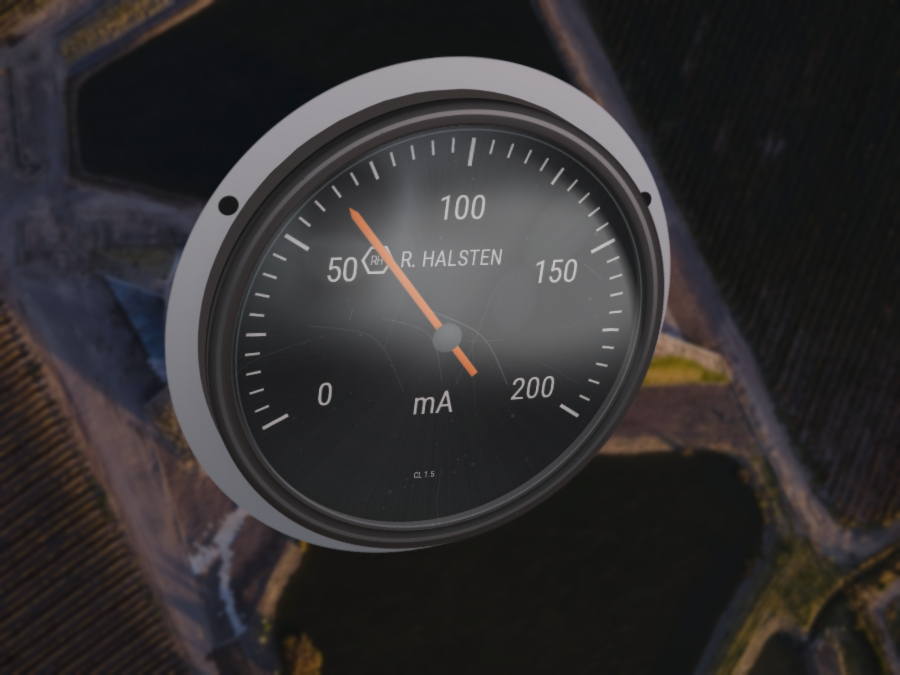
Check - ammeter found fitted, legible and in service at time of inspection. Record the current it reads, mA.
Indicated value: 65 mA
